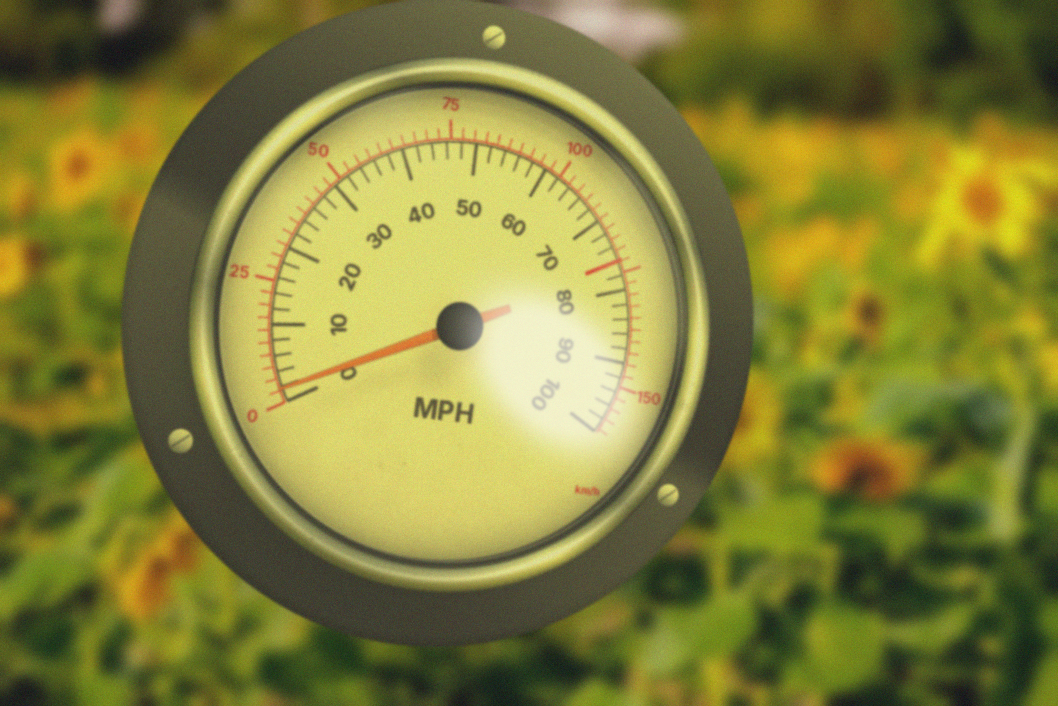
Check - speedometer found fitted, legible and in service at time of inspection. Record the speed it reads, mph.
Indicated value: 2 mph
